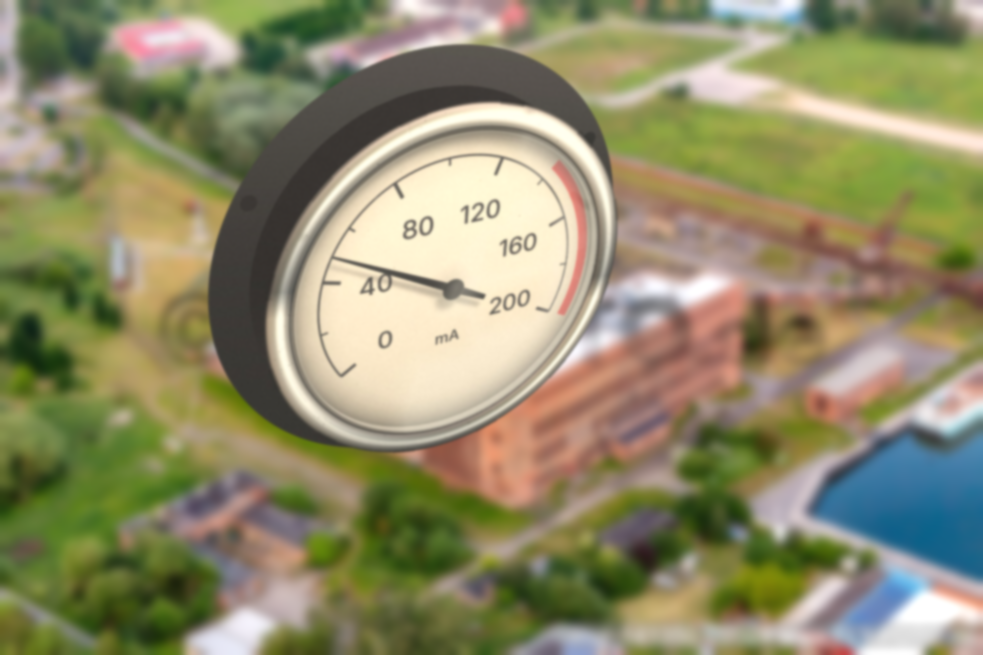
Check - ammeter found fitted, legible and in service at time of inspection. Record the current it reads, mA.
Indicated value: 50 mA
